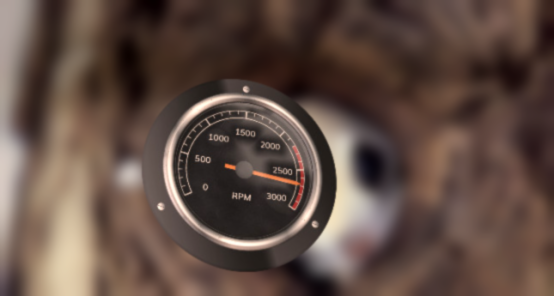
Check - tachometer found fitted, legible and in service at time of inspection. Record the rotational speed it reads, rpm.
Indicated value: 2700 rpm
